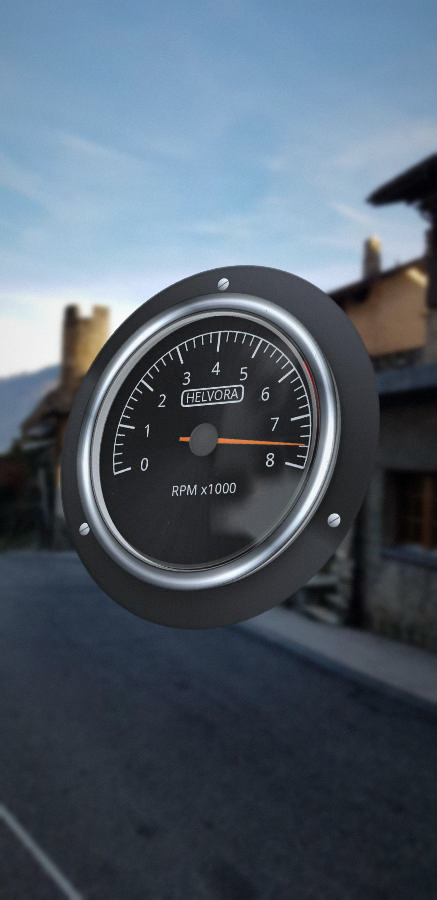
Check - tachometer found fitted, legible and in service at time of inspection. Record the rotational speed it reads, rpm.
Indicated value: 7600 rpm
